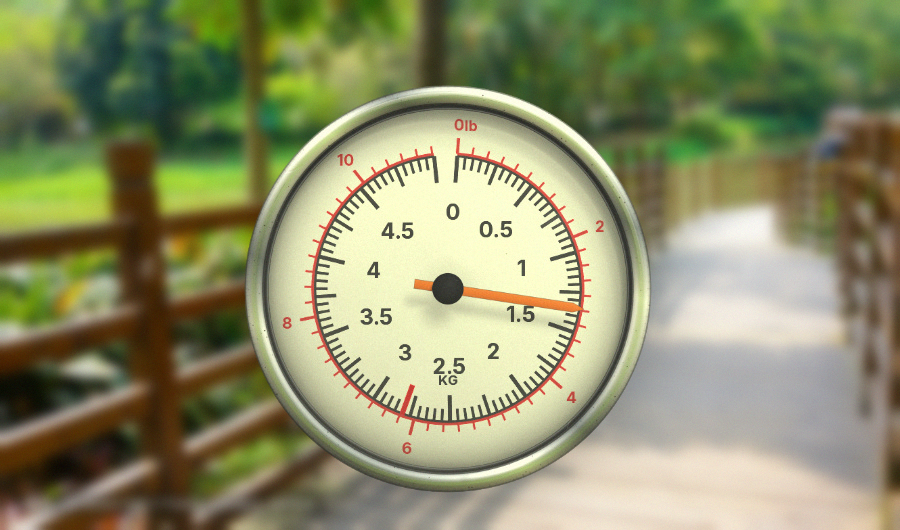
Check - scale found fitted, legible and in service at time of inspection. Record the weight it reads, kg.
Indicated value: 1.35 kg
